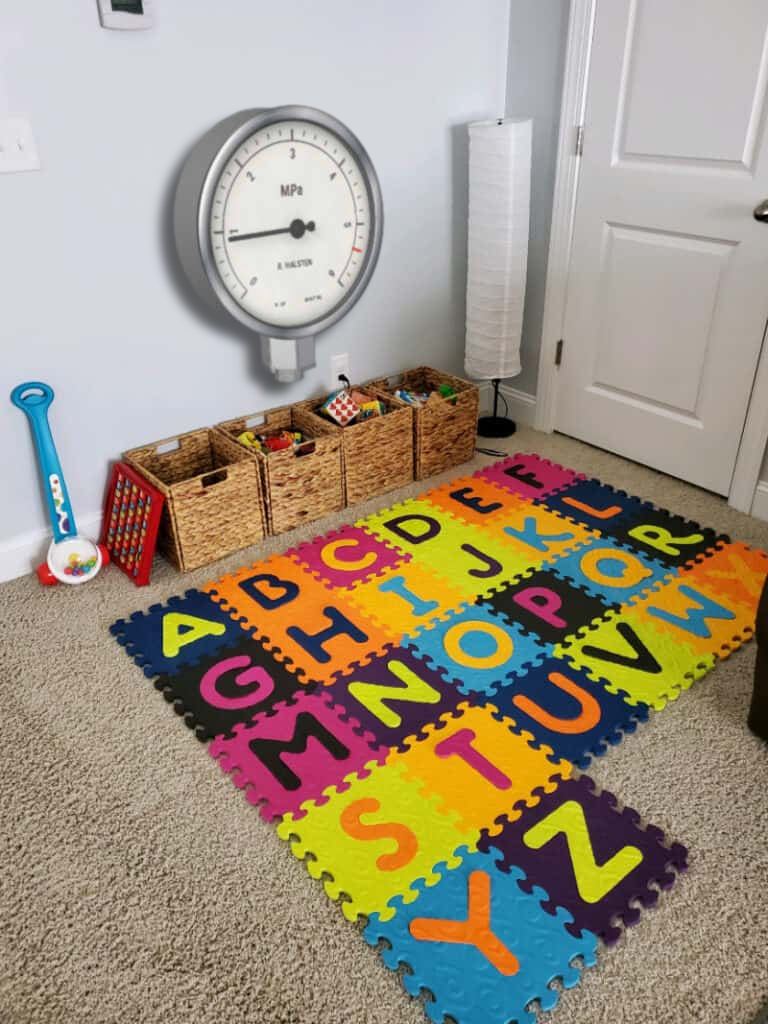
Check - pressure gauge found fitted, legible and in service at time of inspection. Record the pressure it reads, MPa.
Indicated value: 0.9 MPa
